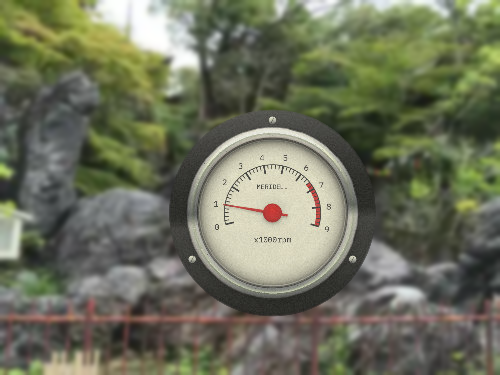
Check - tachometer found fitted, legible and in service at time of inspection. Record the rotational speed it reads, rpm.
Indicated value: 1000 rpm
